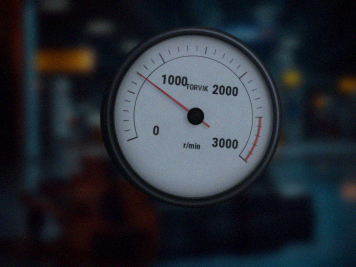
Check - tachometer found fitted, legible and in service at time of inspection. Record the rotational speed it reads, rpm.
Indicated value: 700 rpm
